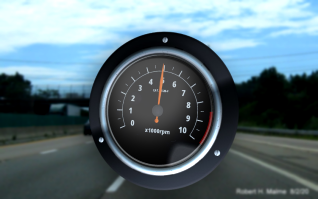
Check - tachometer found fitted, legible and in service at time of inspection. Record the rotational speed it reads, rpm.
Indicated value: 5000 rpm
